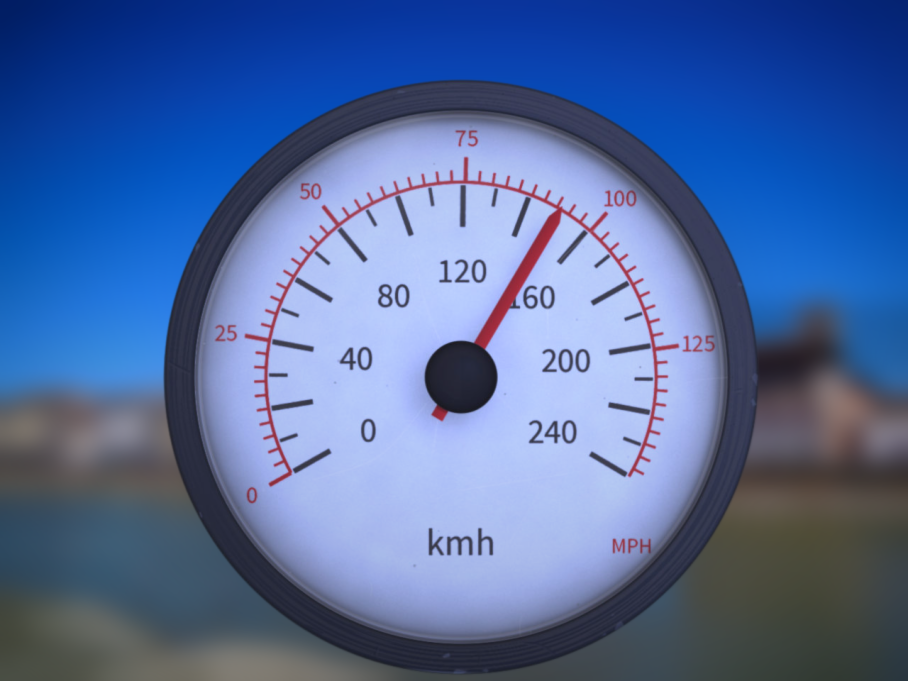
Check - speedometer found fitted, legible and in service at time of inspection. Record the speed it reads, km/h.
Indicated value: 150 km/h
